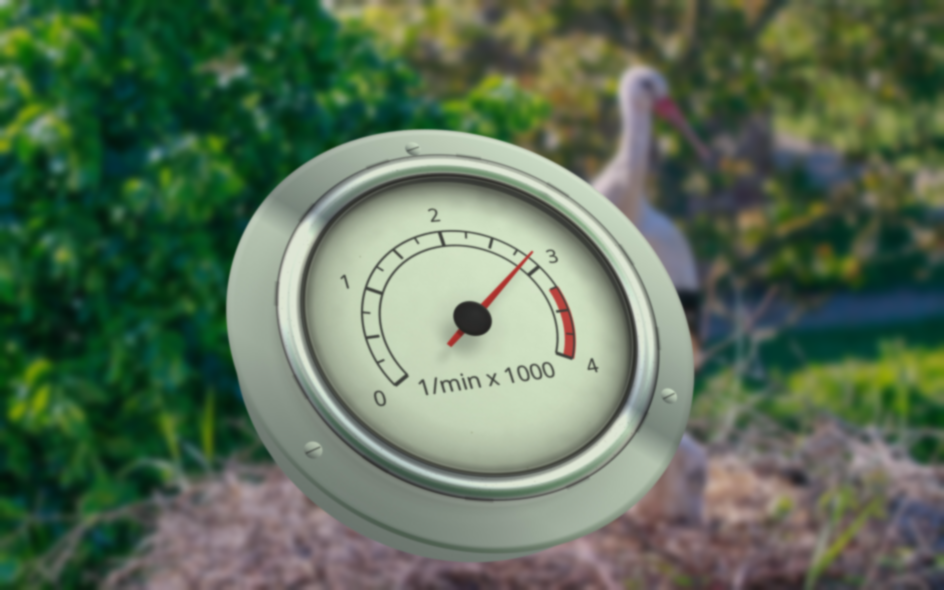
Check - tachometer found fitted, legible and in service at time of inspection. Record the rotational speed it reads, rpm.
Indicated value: 2875 rpm
